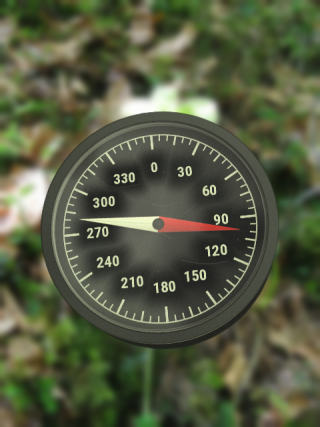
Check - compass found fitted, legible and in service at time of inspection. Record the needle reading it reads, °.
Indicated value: 100 °
